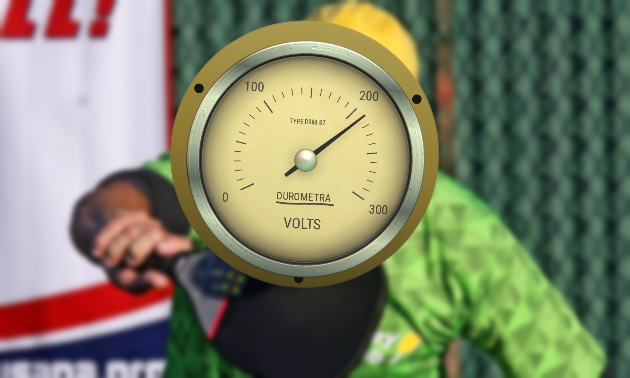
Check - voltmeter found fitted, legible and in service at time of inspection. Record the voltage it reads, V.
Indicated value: 210 V
